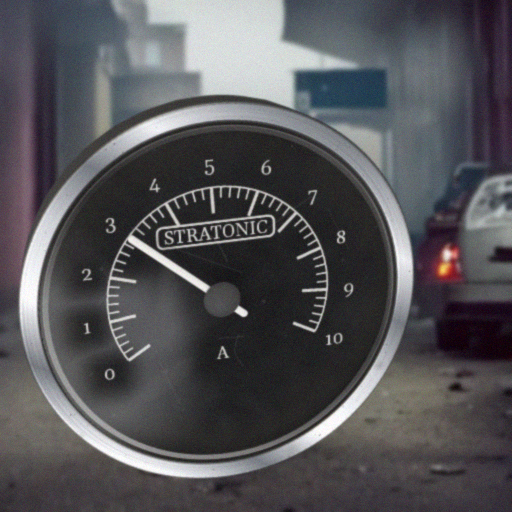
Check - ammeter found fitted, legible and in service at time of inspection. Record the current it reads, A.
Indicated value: 3 A
